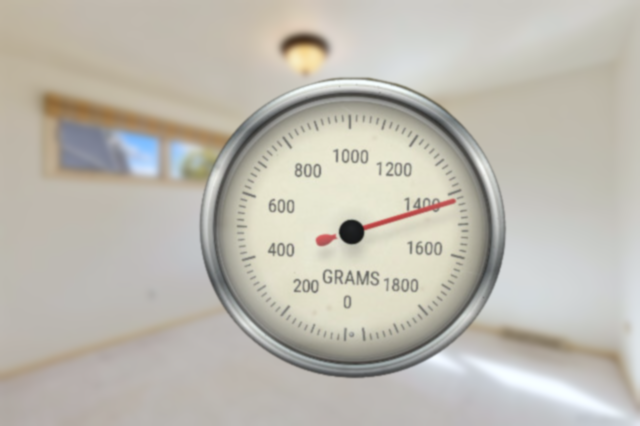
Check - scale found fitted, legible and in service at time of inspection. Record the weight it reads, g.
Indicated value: 1420 g
